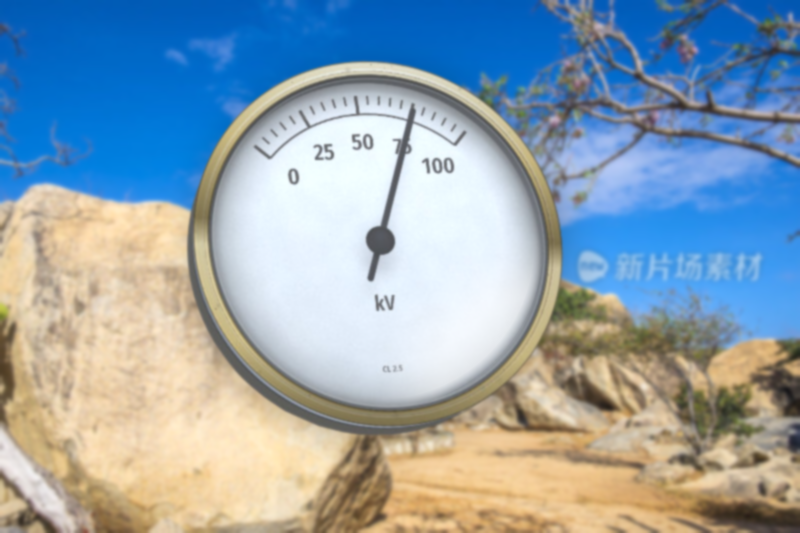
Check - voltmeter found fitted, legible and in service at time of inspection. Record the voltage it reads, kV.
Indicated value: 75 kV
